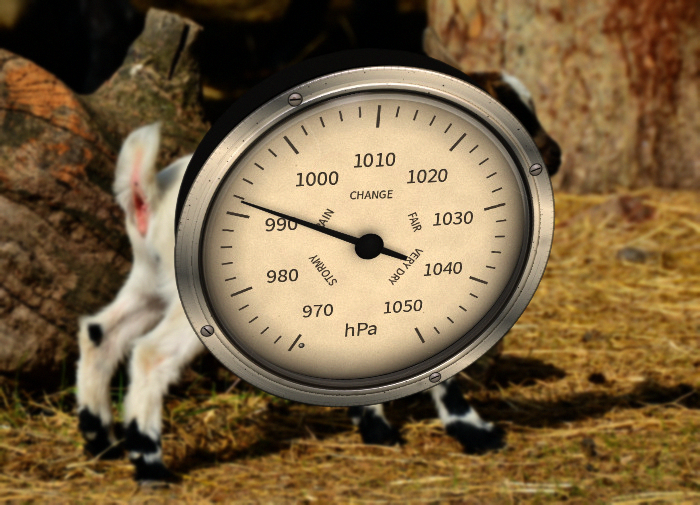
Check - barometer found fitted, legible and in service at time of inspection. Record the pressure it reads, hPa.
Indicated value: 992 hPa
